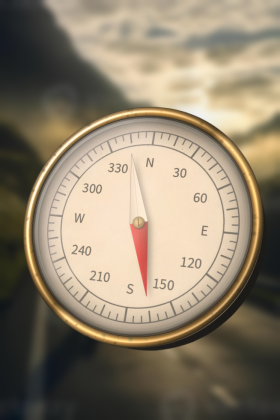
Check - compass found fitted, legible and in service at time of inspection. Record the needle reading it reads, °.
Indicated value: 165 °
